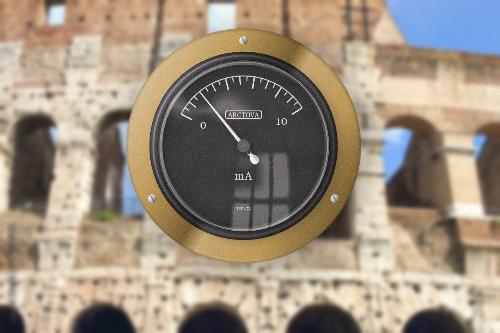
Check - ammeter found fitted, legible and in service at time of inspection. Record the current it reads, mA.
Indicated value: 2 mA
